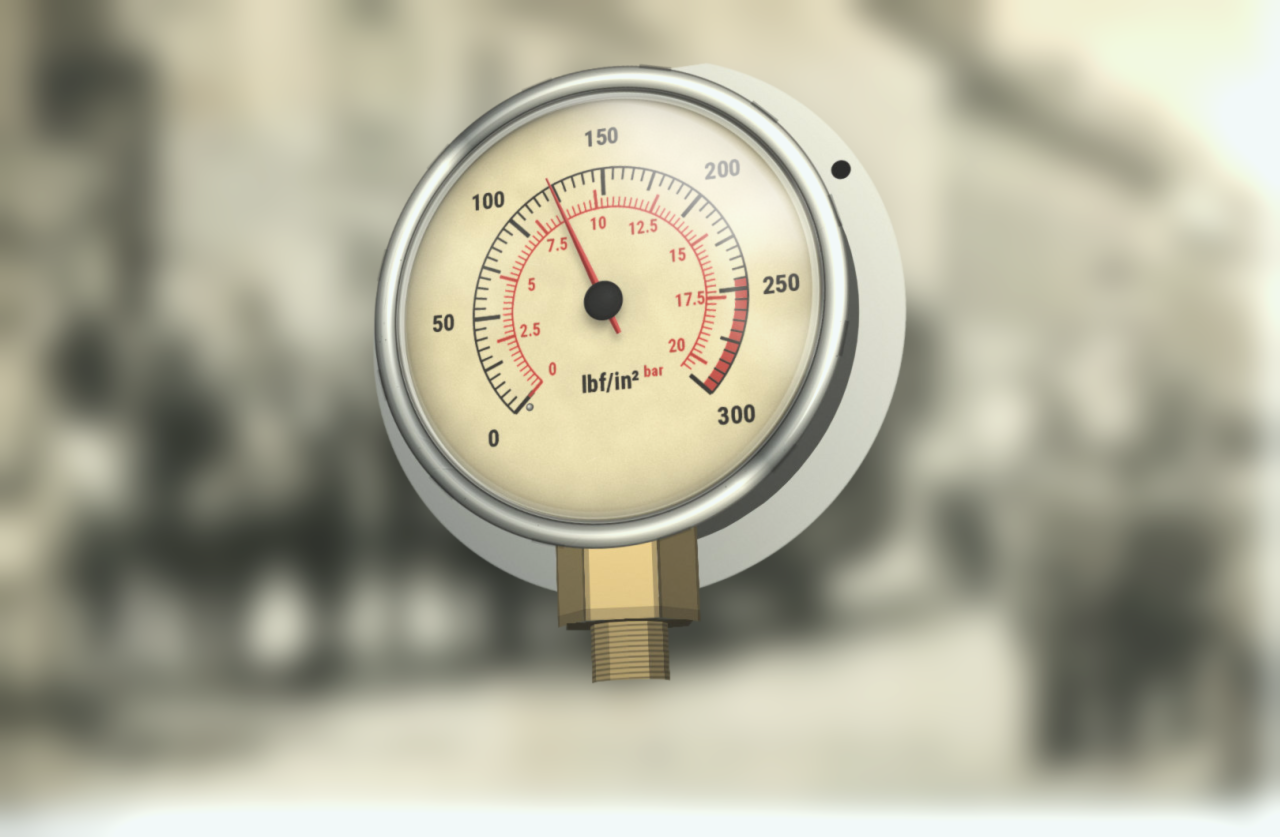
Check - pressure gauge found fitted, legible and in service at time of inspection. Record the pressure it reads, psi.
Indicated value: 125 psi
